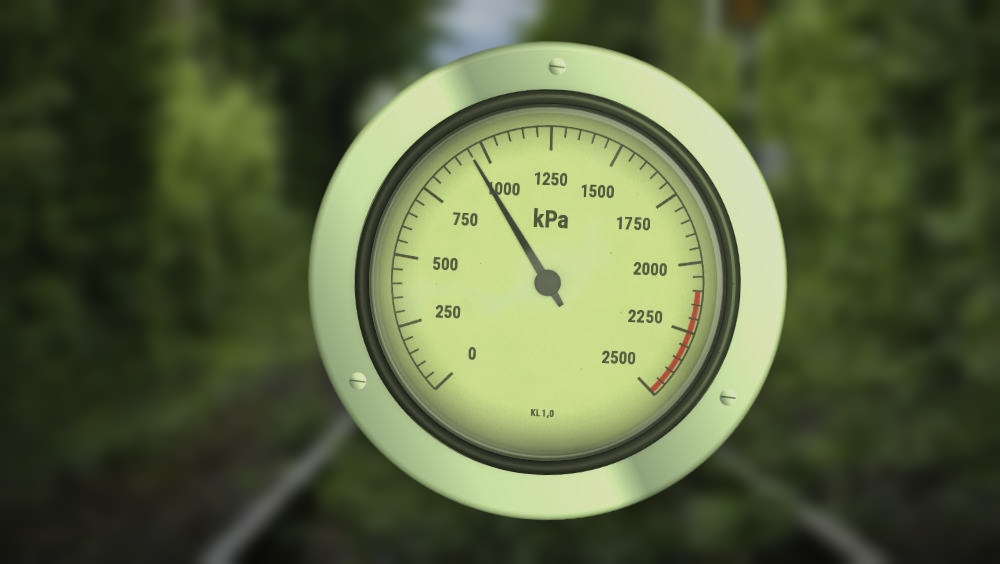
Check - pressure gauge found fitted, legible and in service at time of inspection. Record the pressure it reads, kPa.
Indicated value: 950 kPa
